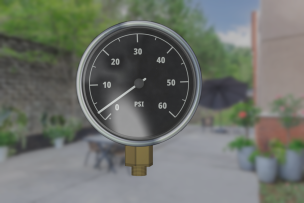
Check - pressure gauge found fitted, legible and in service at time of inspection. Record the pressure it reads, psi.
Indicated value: 2.5 psi
